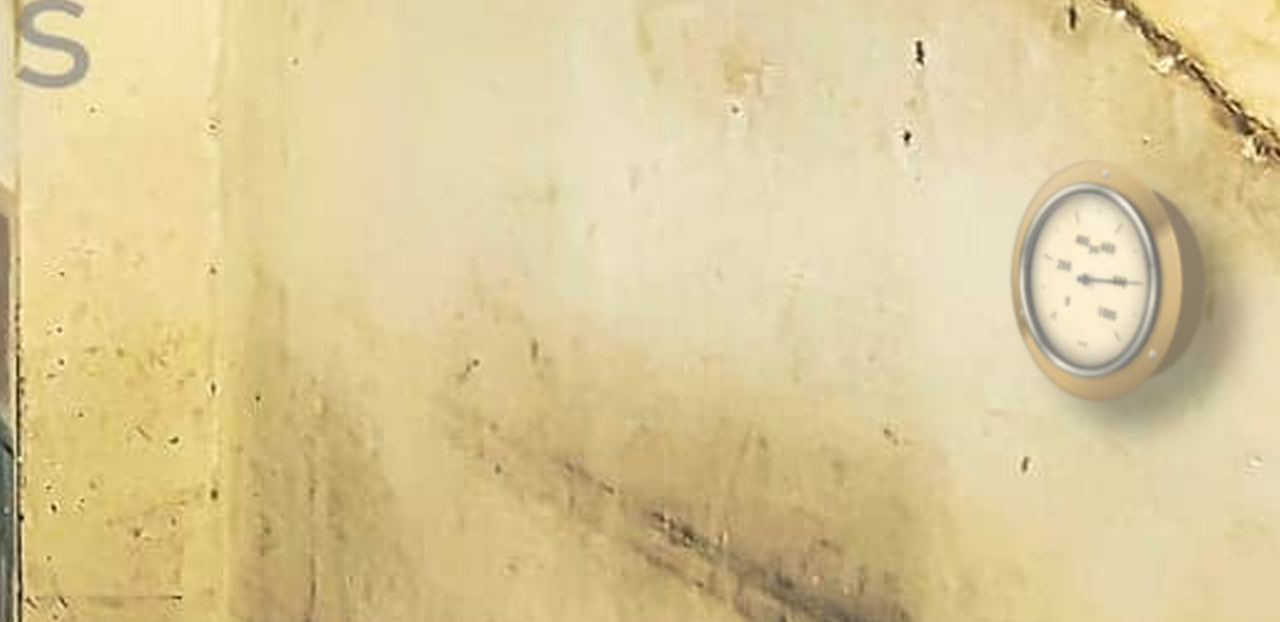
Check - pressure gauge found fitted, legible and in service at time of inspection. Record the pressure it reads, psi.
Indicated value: 800 psi
